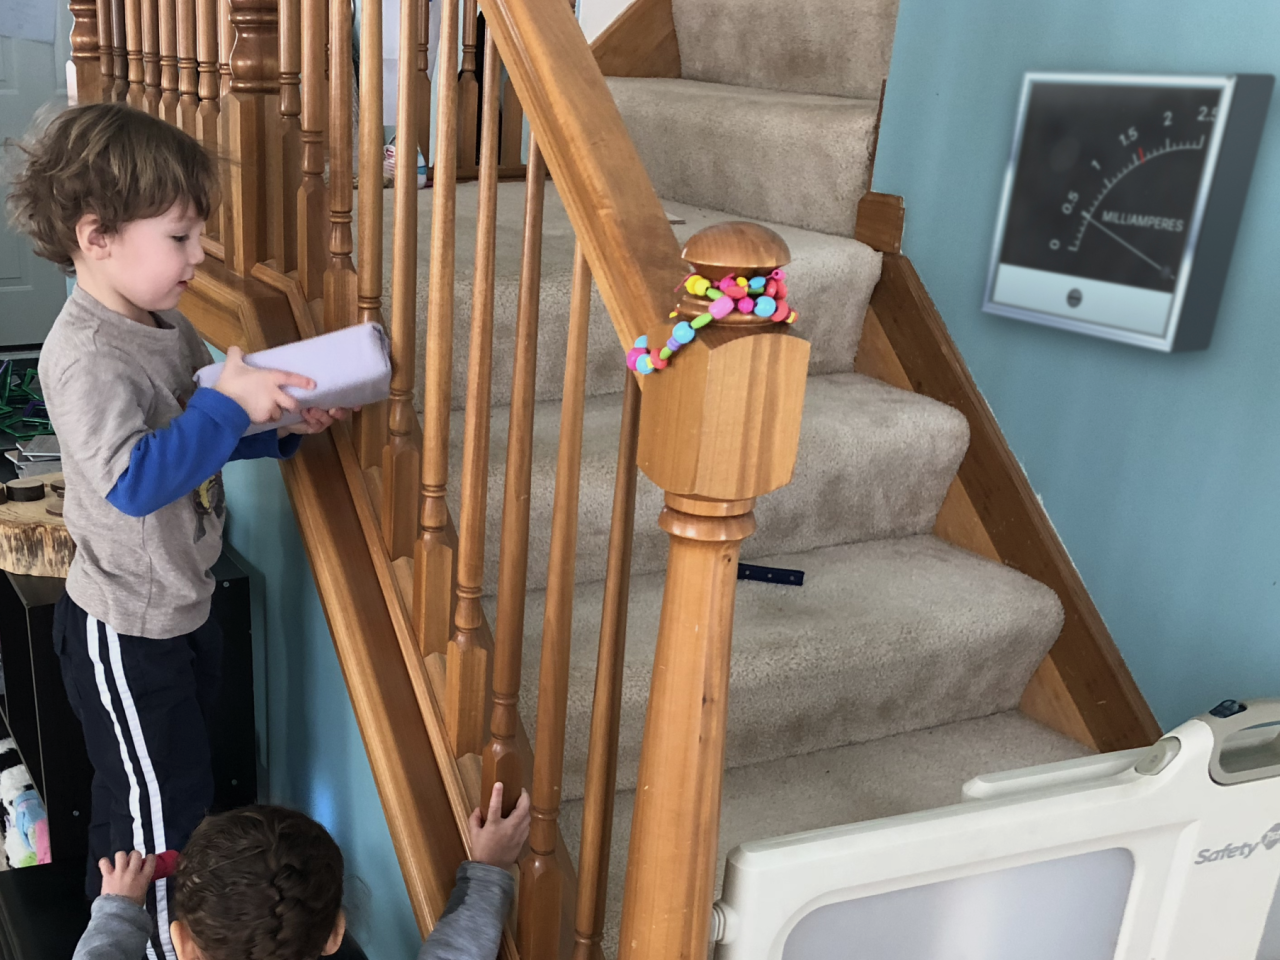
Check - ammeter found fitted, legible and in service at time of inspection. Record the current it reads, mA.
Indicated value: 0.5 mA
